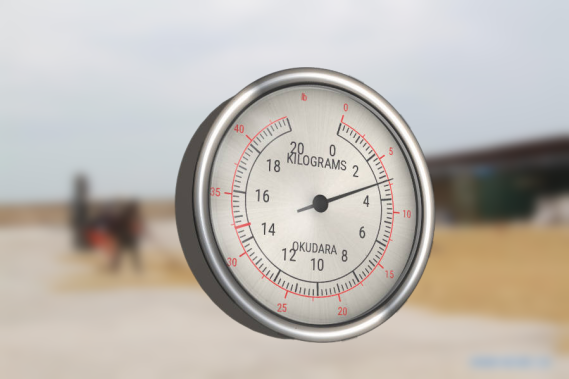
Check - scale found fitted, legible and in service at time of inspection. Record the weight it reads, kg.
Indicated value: 3.2 kg
